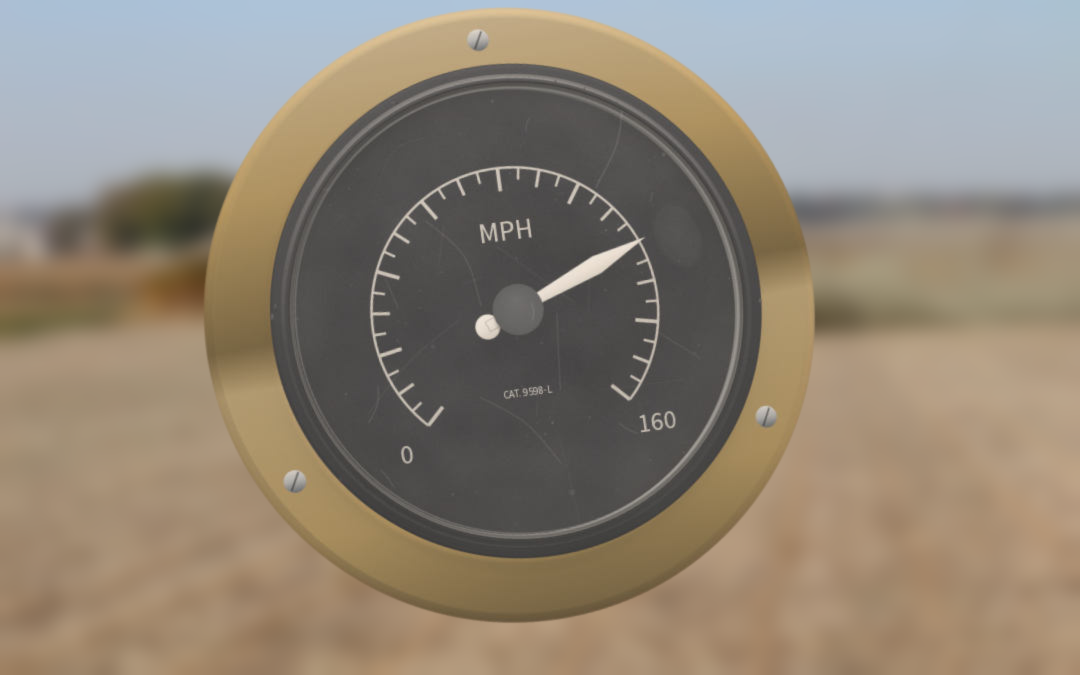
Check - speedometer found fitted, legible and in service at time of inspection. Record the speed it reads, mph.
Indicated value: 120 mph
